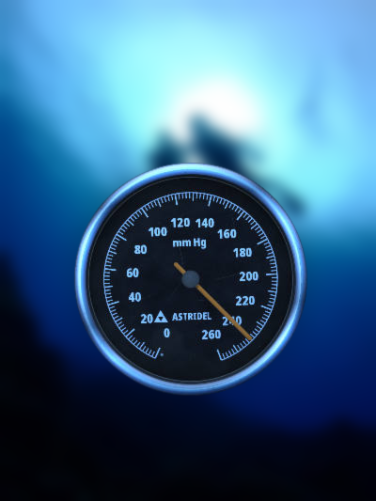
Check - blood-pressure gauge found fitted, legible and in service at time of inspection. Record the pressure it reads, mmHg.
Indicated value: 240 mmHg
